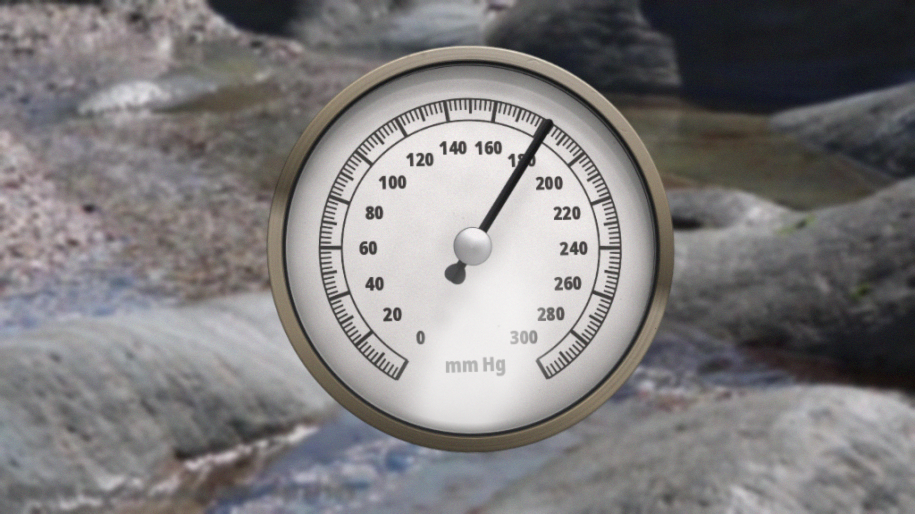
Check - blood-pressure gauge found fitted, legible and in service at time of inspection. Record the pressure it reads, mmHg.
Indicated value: 182 mmHg
